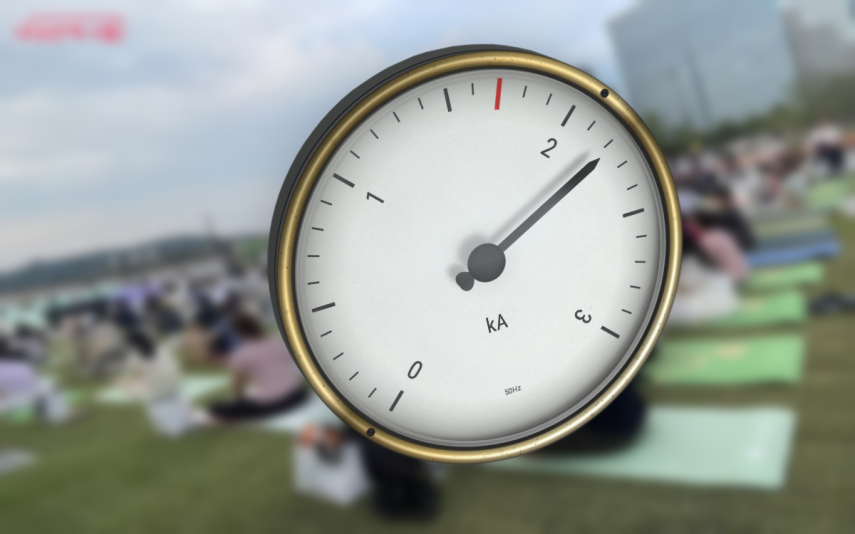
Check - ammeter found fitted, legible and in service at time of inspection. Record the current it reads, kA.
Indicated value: 2.2 kA
